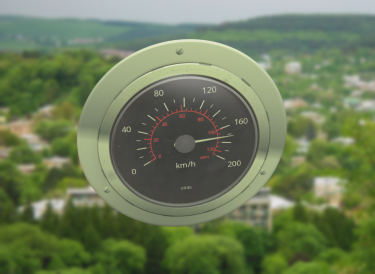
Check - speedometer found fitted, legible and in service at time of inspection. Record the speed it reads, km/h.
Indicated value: 170 km/h
